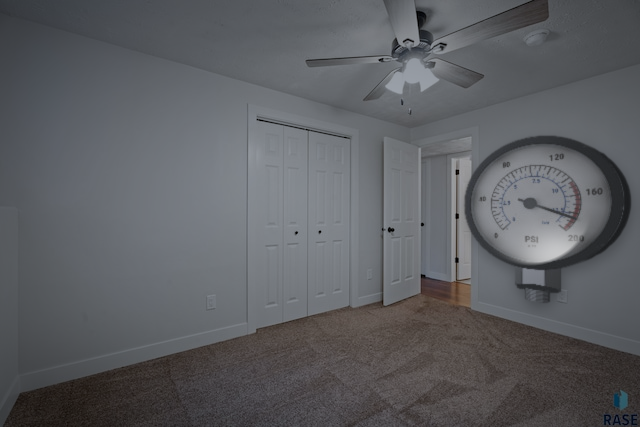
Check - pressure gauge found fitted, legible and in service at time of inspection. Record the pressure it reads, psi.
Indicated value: 185 psi
